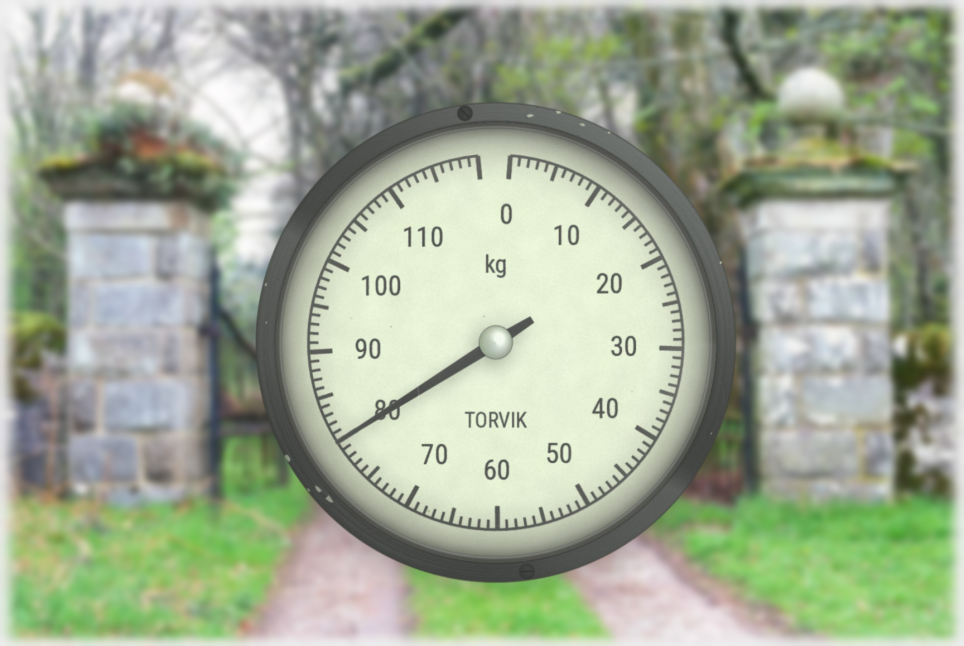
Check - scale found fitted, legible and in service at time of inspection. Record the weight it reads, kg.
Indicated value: 80 kg
